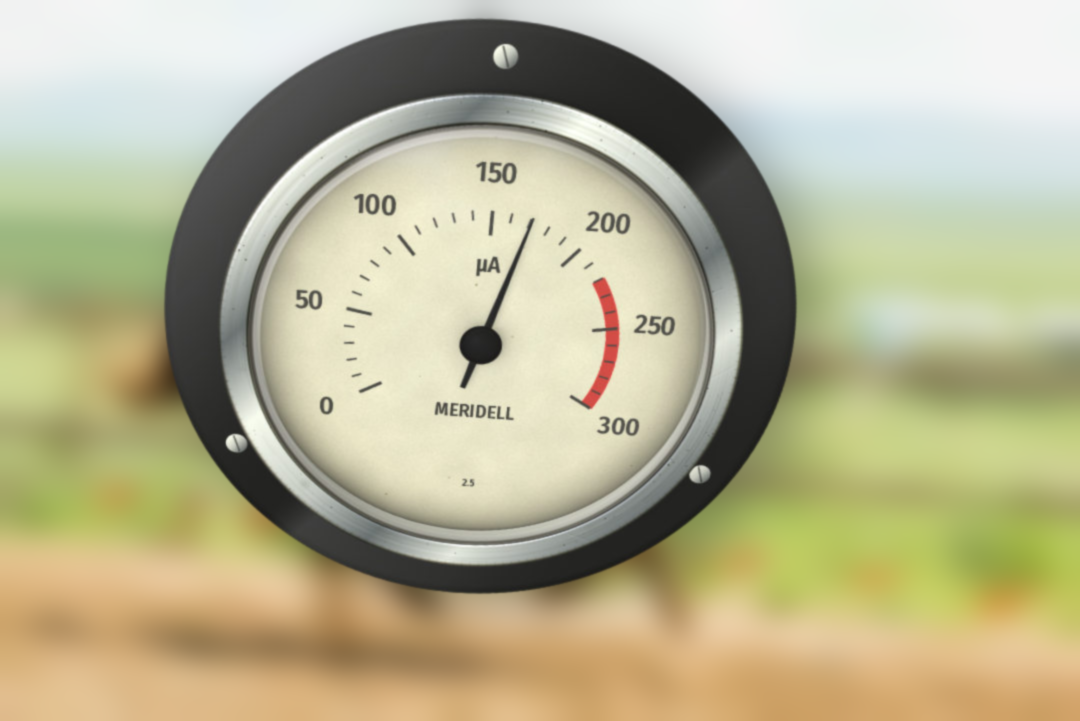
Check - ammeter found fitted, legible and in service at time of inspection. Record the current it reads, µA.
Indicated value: 170 µA
